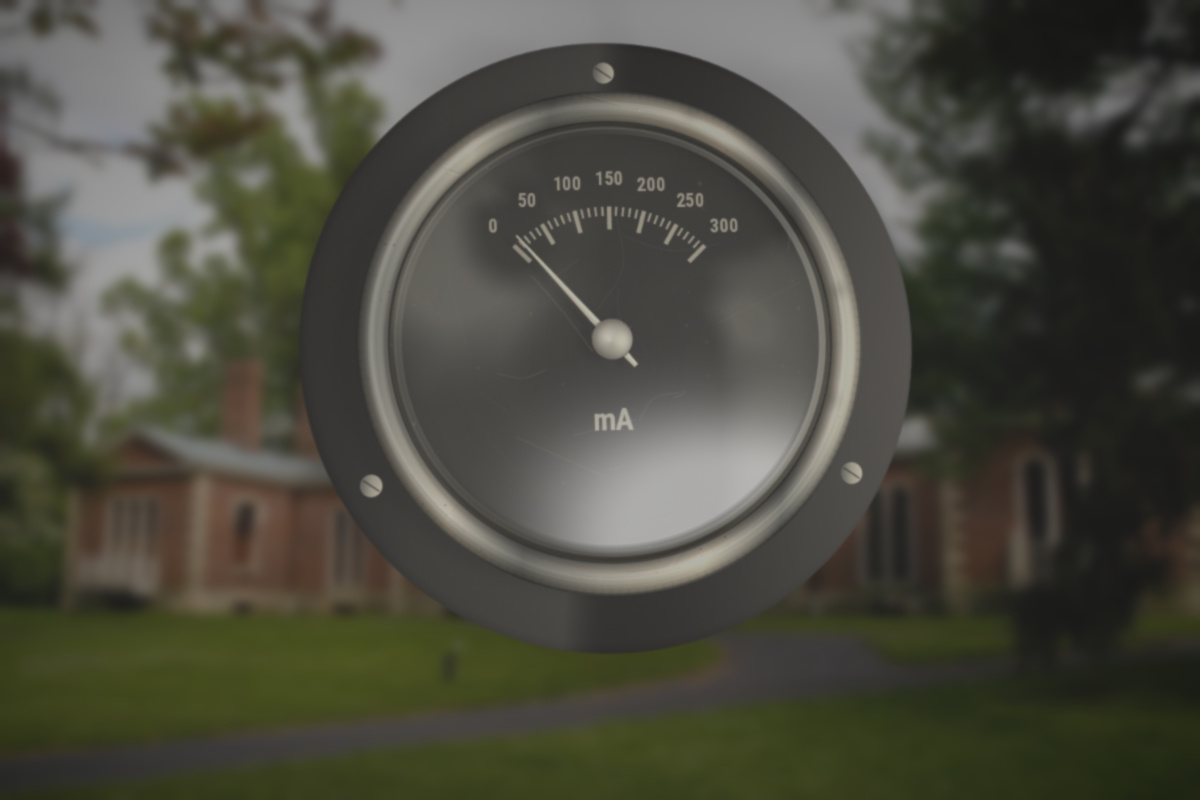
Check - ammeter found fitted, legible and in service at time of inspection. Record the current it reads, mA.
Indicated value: 10 mA
